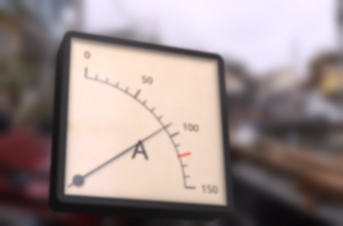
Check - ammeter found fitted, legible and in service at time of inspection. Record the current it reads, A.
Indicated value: 90 A
